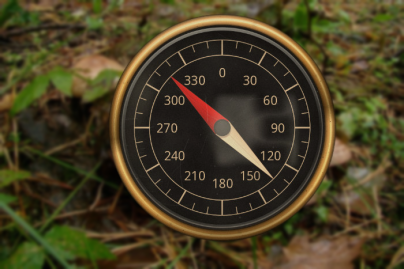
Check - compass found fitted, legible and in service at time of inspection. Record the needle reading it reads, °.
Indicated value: 315 °
